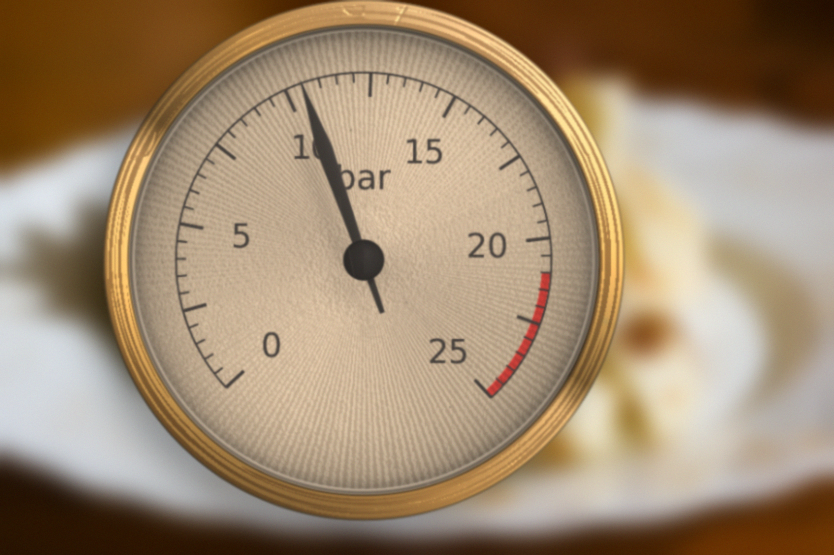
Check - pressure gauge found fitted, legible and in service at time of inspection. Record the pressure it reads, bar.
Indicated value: 10.5 bar
